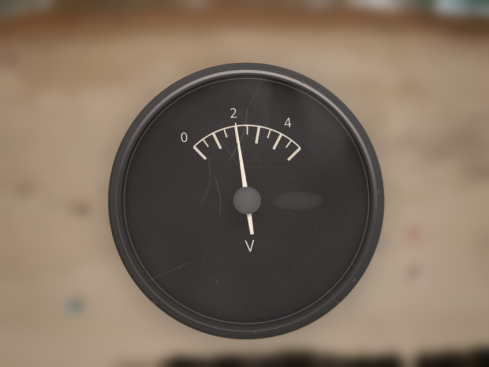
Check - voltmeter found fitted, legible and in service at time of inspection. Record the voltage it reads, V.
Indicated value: 2 V
